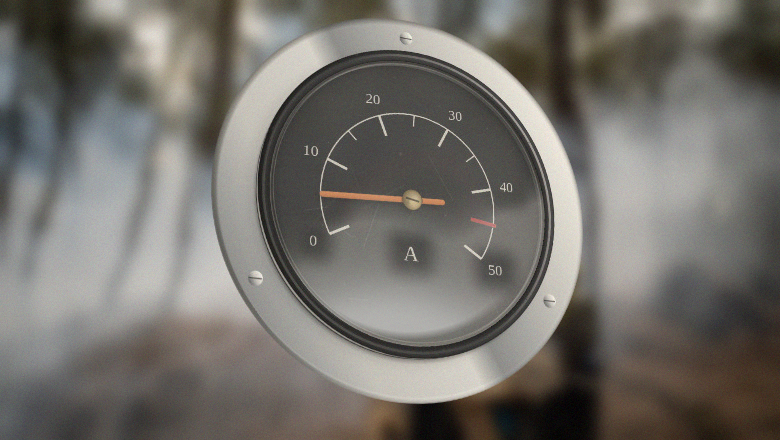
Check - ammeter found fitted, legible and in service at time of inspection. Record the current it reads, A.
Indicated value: 5 A
